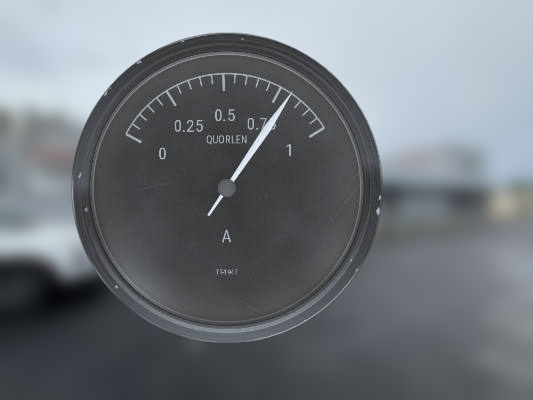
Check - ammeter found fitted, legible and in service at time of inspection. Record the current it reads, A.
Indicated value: 0.8 A
